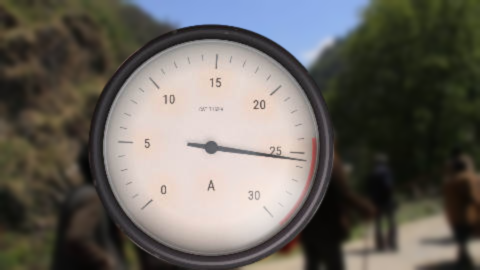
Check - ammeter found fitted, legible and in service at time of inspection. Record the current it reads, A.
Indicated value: 25.5 A
